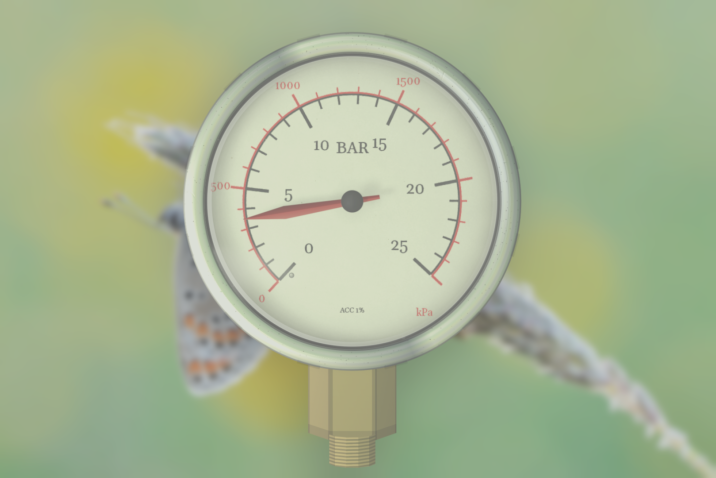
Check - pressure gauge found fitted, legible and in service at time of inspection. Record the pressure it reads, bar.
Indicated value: 3.5 bar
